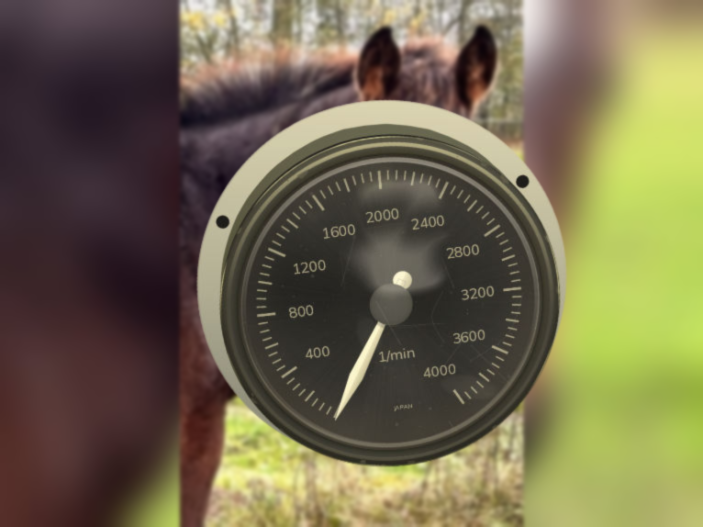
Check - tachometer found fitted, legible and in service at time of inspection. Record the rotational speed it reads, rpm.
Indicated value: 0 rpm
